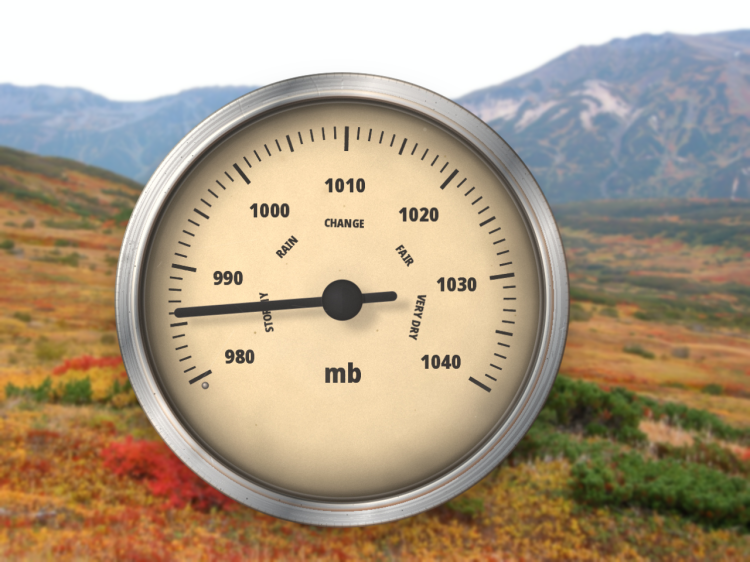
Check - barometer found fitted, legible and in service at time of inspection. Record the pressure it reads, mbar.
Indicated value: 986 mbar
